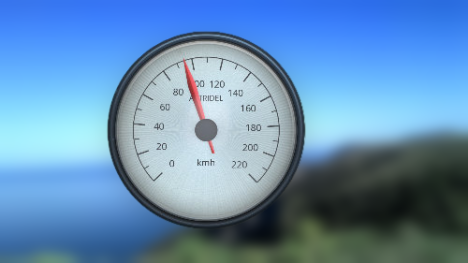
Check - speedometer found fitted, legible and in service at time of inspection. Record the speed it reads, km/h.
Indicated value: 95 km/h
